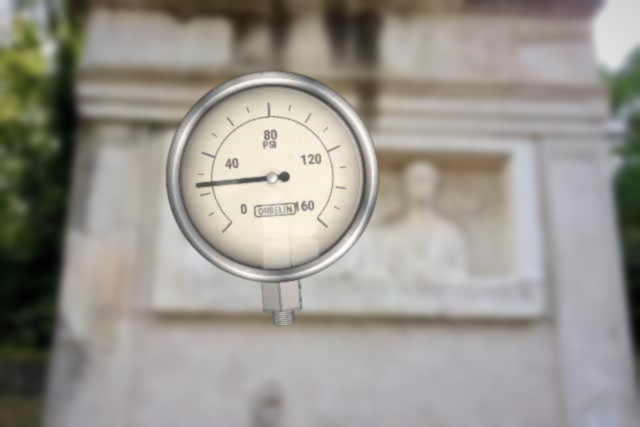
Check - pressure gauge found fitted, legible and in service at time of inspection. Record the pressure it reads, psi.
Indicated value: 25 psi
